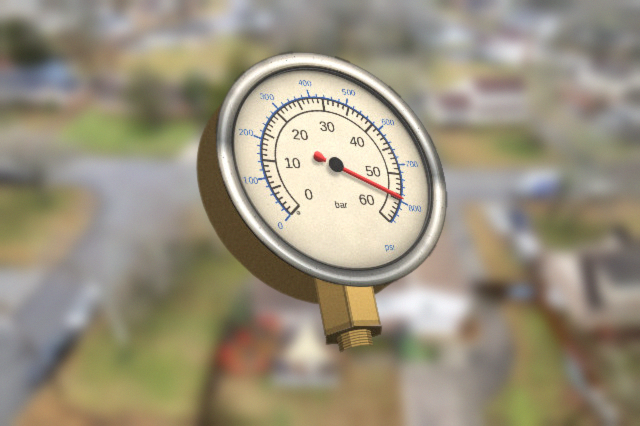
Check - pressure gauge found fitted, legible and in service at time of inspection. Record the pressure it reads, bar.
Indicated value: 55 bar
